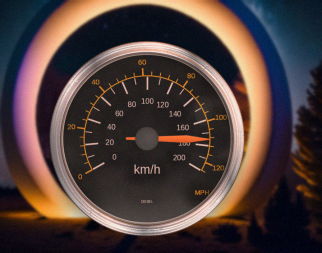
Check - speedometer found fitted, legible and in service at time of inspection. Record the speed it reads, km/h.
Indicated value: 175 km/h
